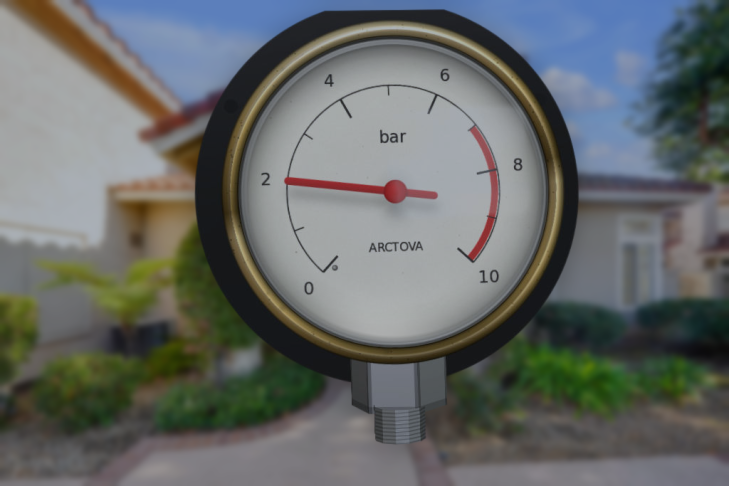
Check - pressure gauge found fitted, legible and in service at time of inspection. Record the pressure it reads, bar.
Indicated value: 2 bar
